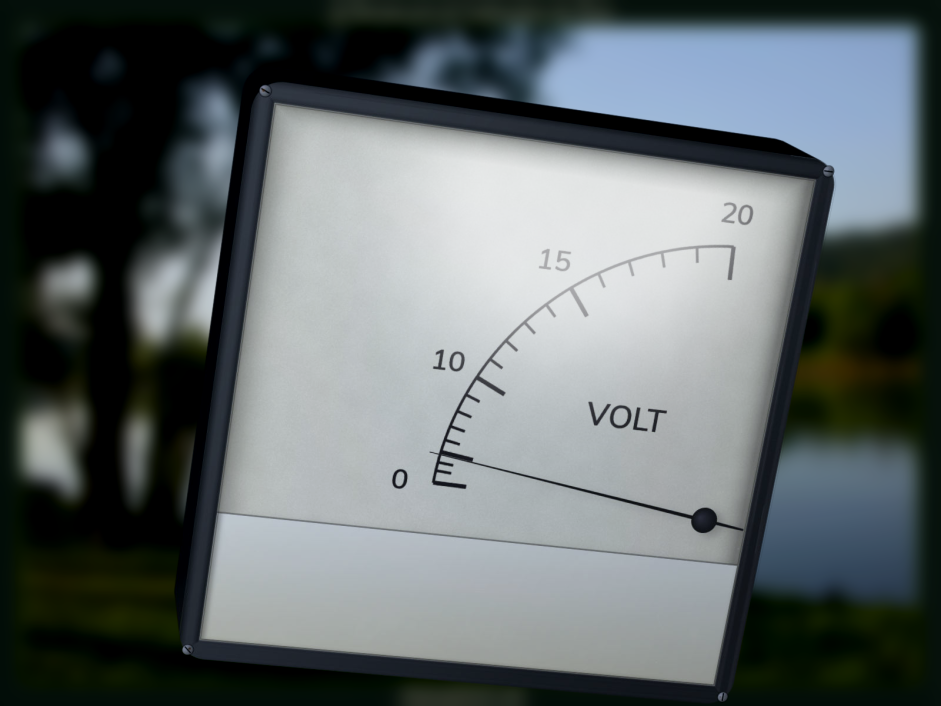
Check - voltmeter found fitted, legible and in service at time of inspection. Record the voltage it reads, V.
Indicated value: 5 V
